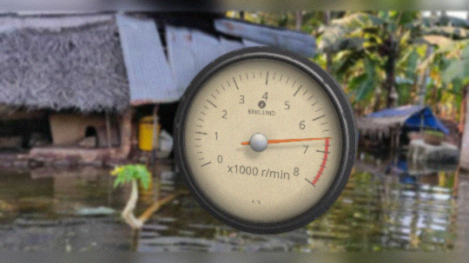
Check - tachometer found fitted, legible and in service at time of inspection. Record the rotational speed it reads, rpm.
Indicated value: 6600 rpm
